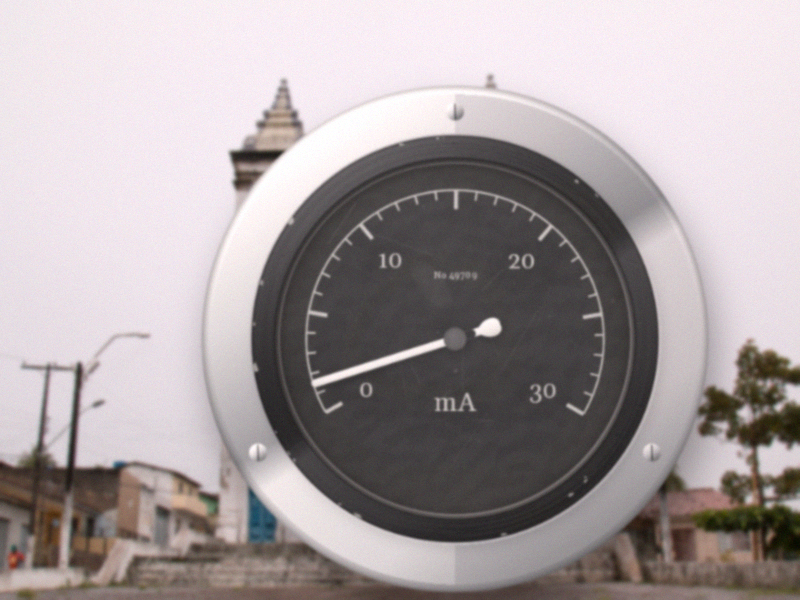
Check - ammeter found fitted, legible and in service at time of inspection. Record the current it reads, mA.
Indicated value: 1.5 mA
